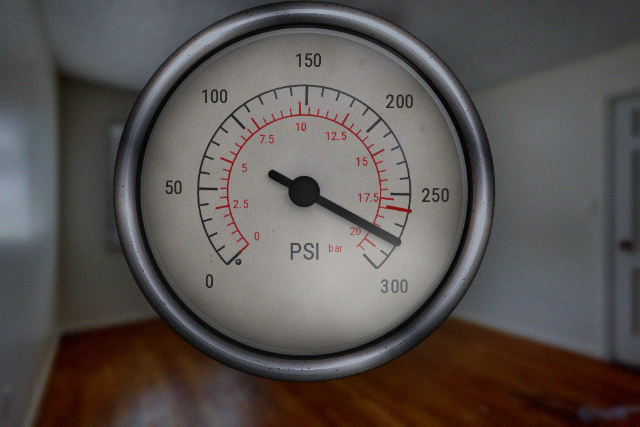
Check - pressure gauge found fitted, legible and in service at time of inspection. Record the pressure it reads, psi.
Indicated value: 280 psi
